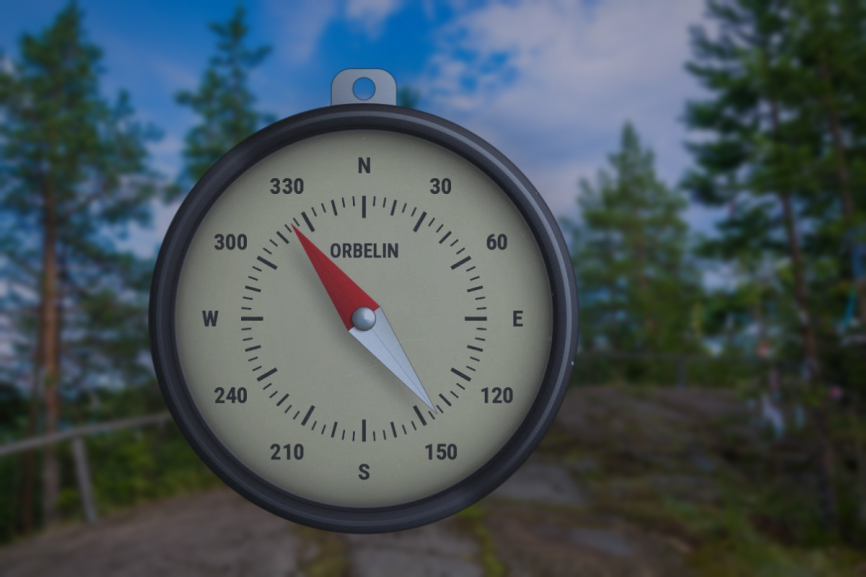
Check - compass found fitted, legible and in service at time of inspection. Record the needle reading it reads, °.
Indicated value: 322.5 °
